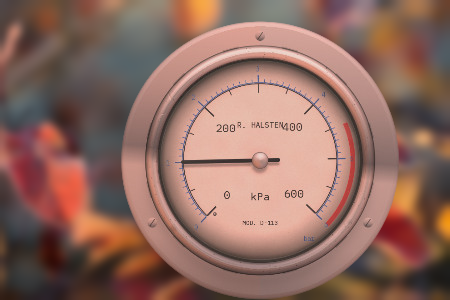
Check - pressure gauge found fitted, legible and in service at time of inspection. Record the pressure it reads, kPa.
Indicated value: 100 kPa
